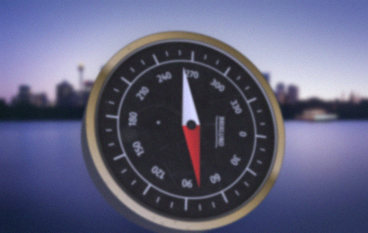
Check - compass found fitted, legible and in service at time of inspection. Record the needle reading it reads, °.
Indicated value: 80 °
